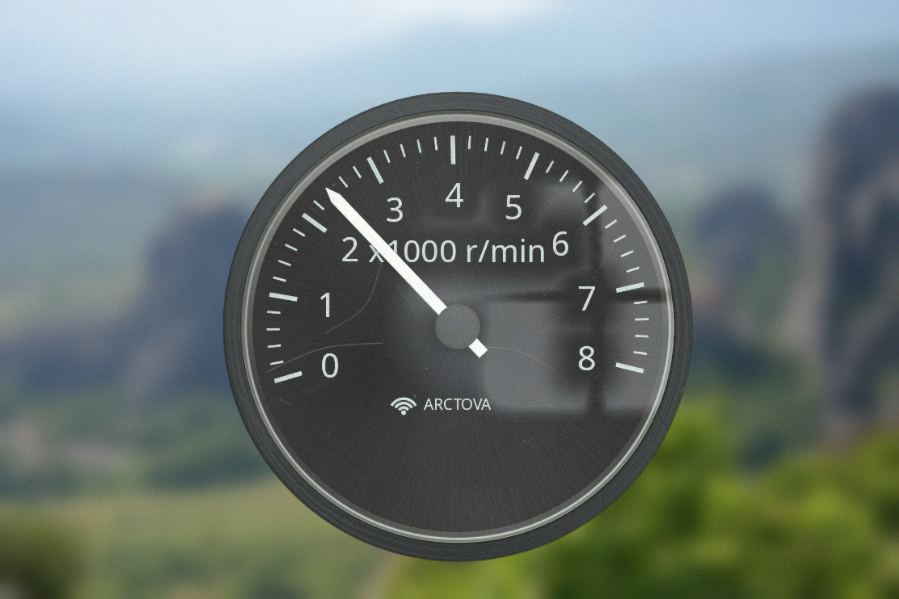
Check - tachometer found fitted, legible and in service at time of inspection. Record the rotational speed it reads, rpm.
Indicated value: 2400 rpm
